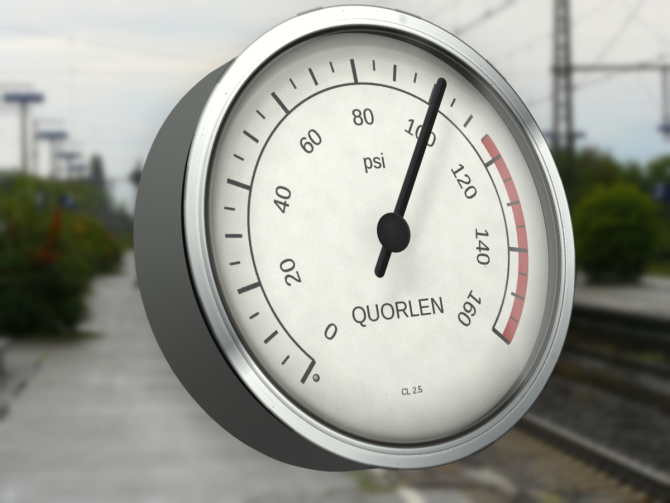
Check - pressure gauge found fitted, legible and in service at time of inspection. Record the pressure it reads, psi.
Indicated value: 100 psi
